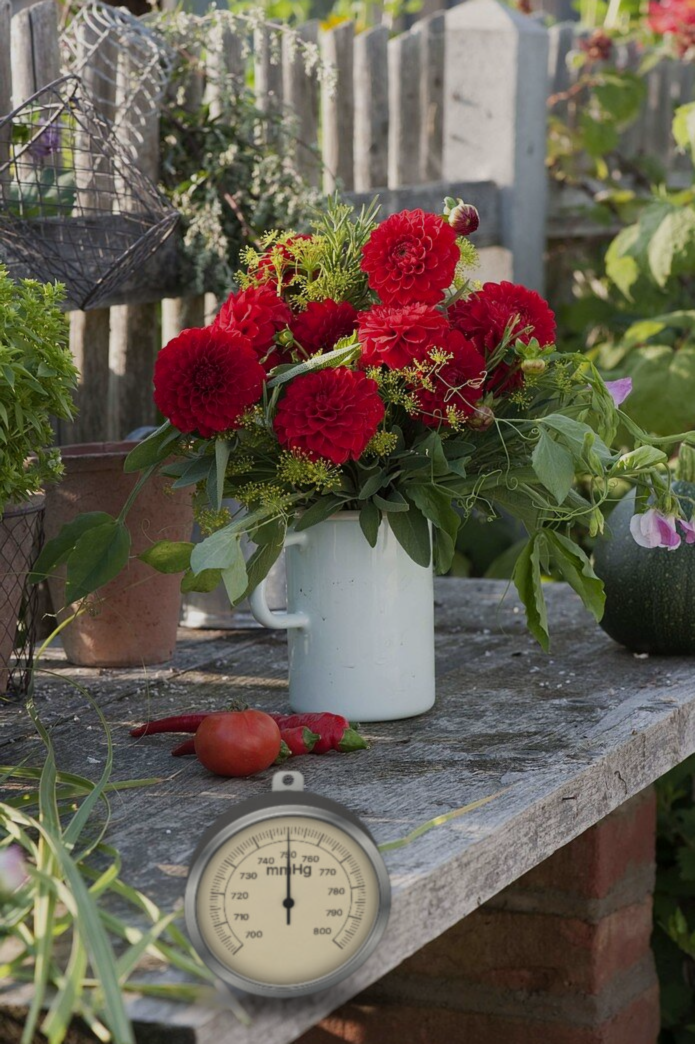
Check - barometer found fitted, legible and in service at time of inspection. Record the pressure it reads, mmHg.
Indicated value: 750 mmHg
